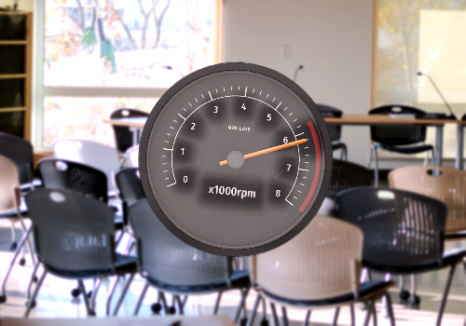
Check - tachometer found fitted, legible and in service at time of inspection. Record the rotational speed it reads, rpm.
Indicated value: 6200 rpm
